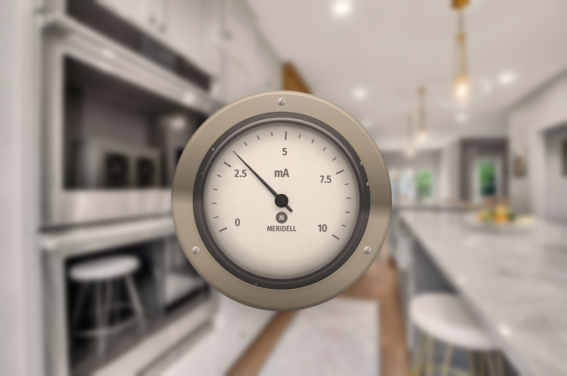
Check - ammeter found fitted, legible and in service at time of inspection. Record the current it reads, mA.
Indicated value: 3 mA
